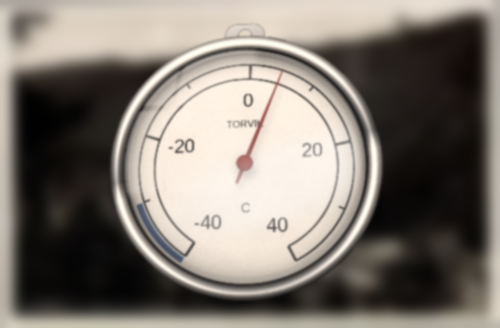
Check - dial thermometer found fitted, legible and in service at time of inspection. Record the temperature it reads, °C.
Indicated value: 5 °C
